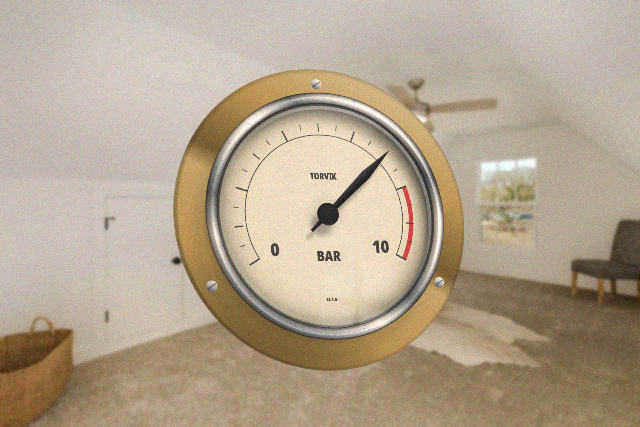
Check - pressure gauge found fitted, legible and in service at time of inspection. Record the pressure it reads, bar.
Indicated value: 7 bar
